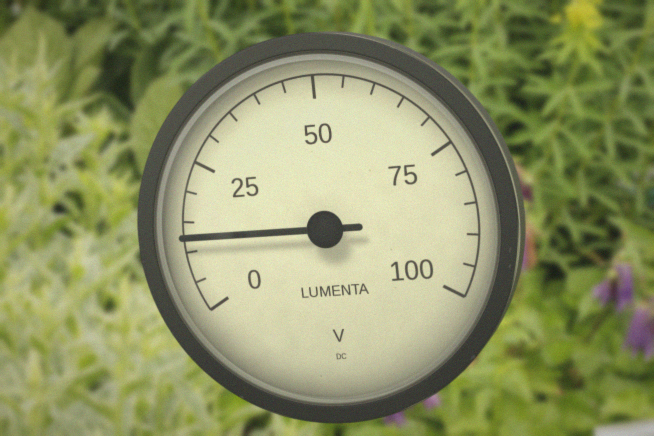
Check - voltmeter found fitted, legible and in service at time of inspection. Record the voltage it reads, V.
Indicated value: 12.5 V
